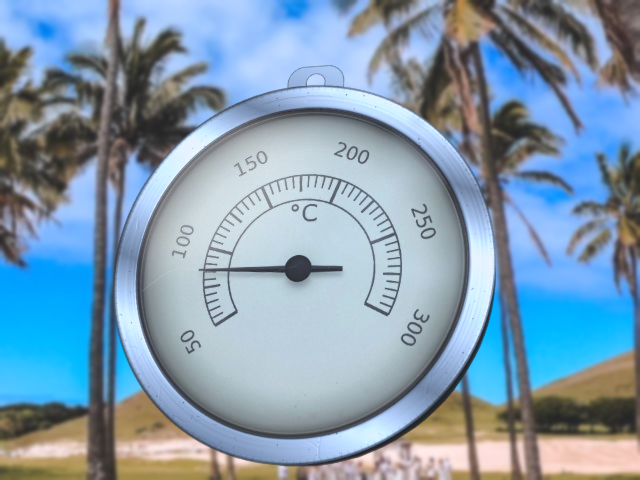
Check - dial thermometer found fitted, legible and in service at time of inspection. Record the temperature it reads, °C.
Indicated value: 85 °C
